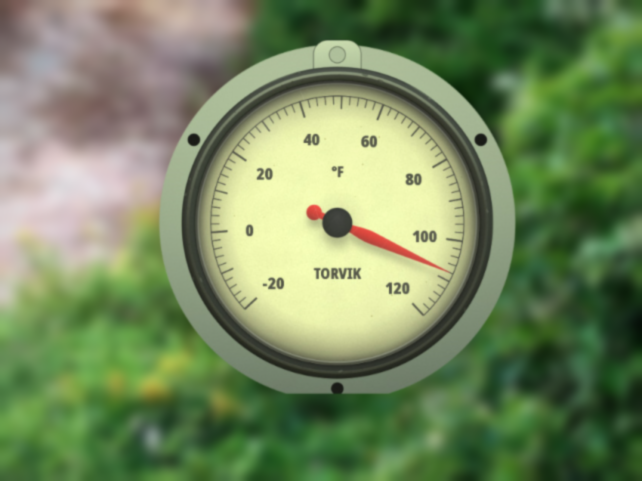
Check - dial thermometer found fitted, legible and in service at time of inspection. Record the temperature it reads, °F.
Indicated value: 108 °F
